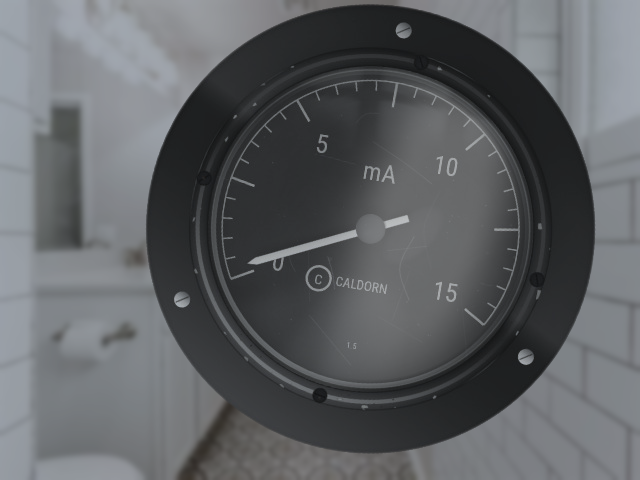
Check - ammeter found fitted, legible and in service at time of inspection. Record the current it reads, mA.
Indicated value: 0.25 mA
